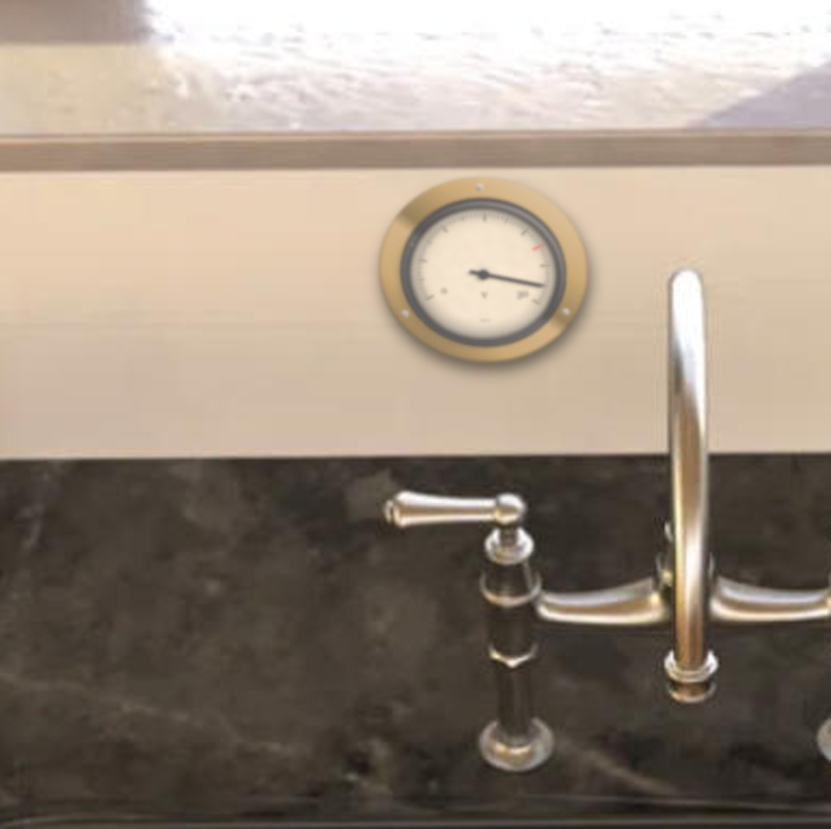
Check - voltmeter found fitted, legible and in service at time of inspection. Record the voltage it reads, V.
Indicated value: 27.5 V
